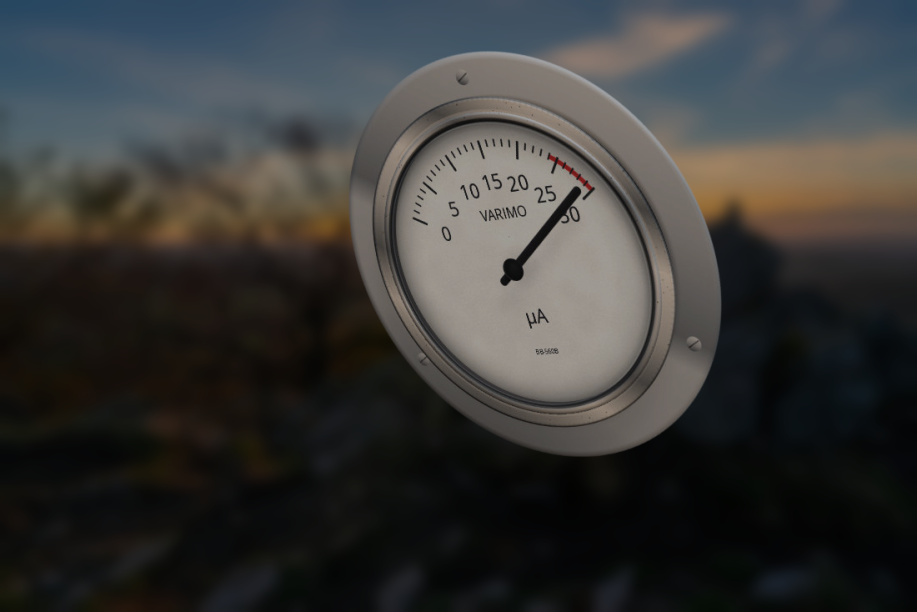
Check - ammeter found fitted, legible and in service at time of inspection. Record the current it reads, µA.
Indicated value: 29 µA
